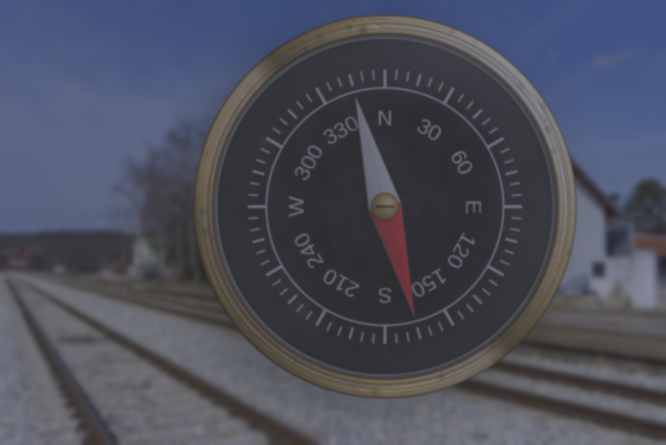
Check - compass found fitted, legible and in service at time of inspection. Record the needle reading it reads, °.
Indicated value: 165 °
